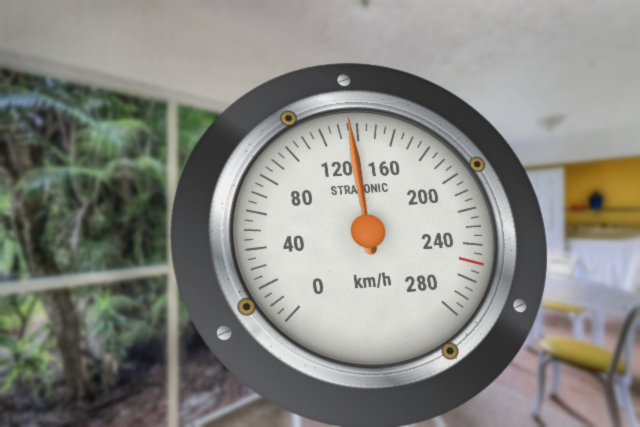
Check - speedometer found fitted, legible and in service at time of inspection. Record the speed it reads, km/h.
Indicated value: 135 km/h
